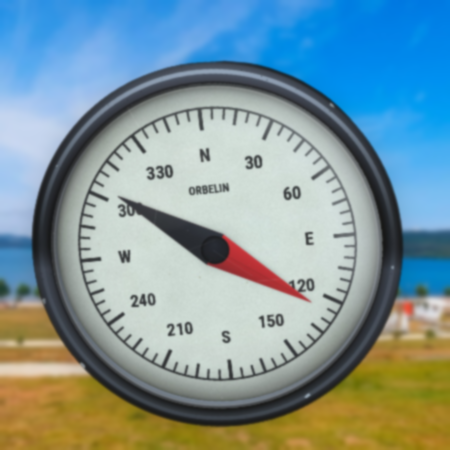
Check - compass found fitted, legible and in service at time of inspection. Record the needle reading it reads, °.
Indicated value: 125 °
